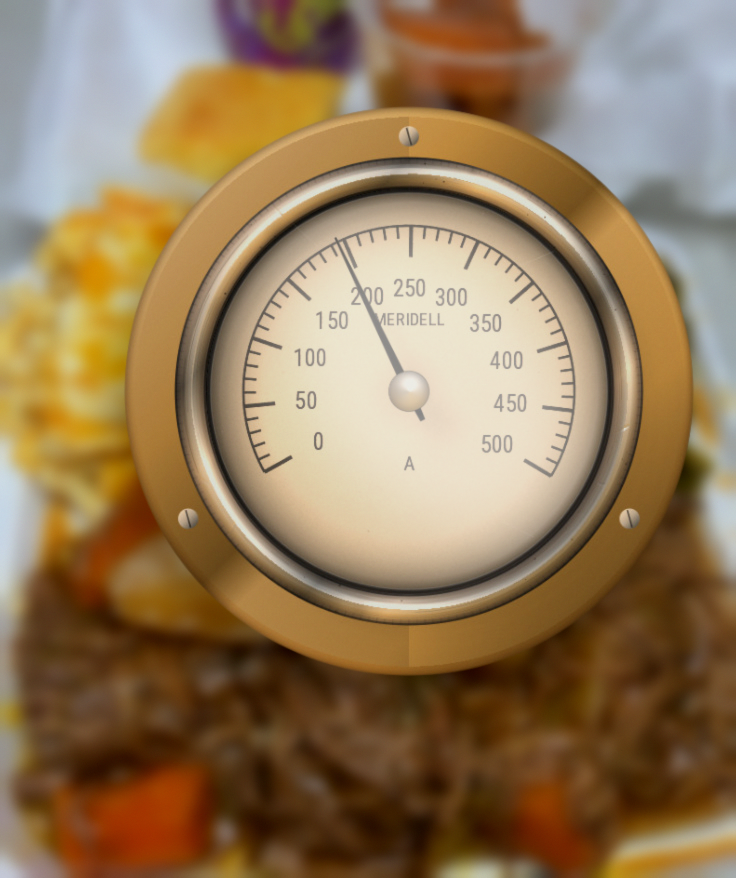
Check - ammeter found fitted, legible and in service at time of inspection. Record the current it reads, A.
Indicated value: 195 A
